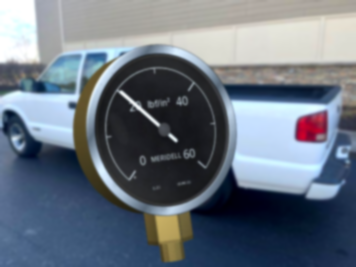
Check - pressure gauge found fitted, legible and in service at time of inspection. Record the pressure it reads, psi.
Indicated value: 20 psi
